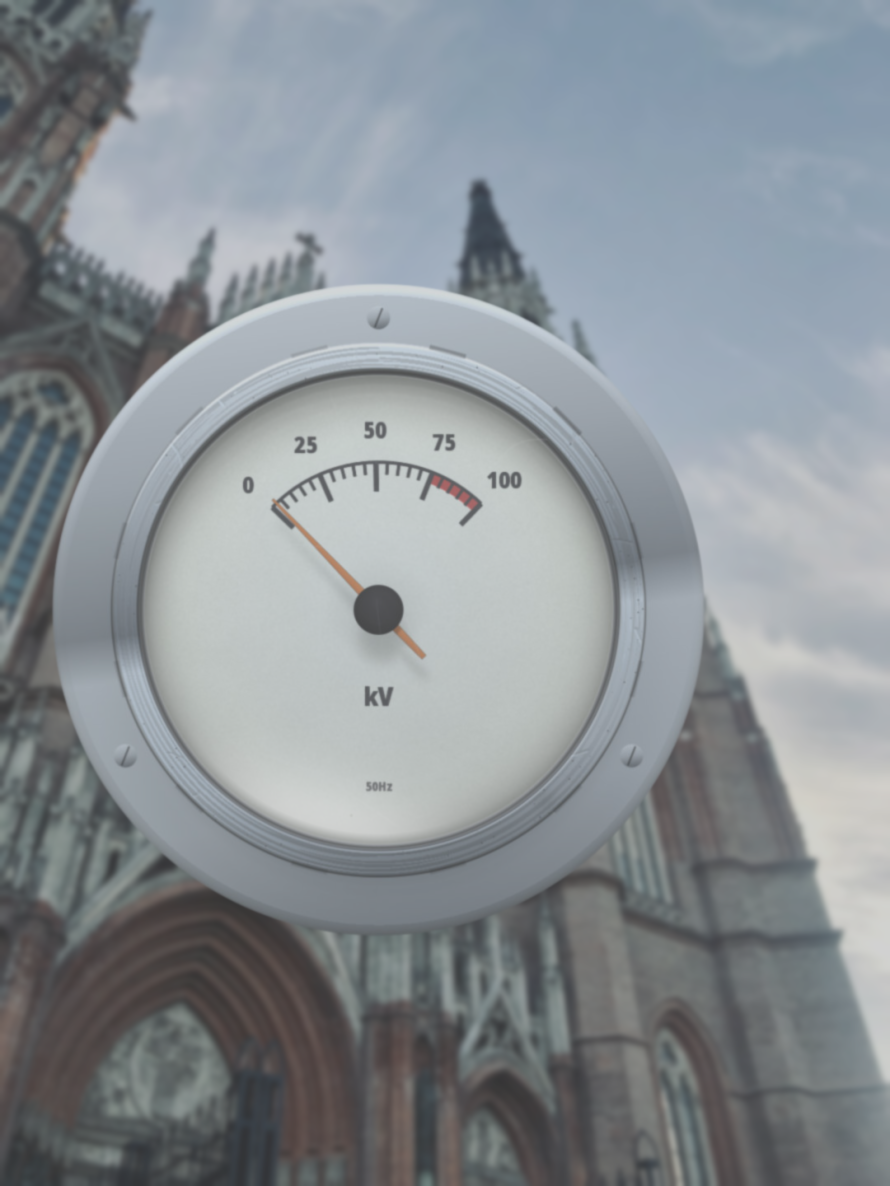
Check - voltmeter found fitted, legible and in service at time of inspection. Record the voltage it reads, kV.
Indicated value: 2.5 kV
